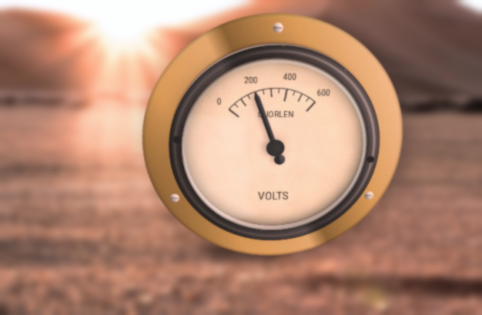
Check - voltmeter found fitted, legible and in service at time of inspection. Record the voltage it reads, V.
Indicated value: 200 V
